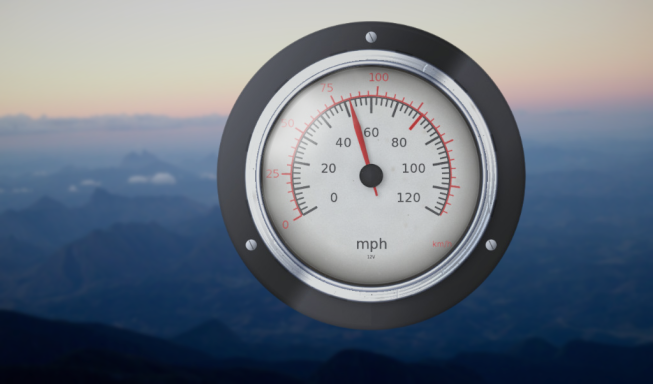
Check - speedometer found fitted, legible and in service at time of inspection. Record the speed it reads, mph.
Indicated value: 52 mph
